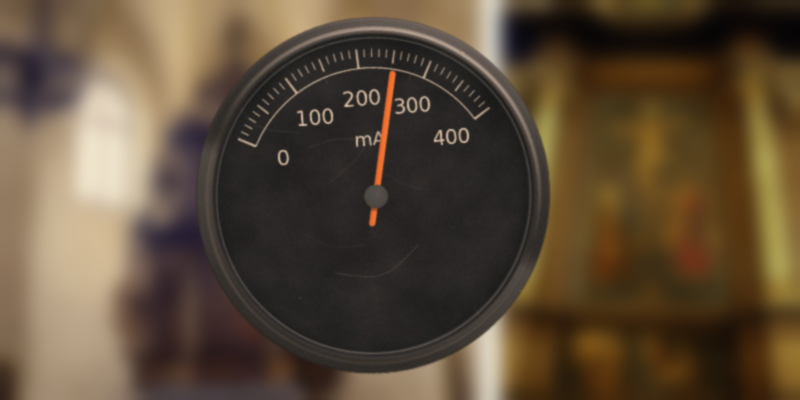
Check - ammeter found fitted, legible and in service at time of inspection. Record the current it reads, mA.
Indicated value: 250 mA
